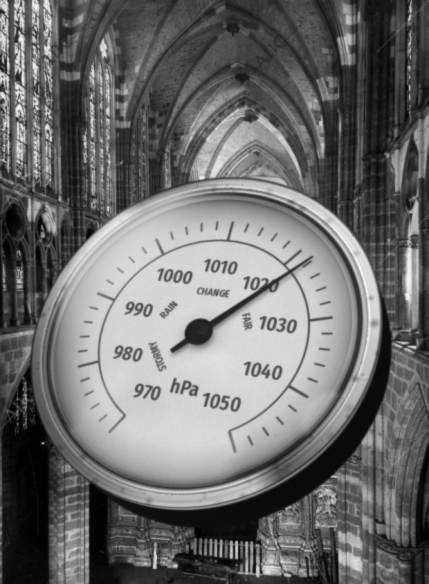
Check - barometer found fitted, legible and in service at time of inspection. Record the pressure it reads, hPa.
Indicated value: 1022 hPa
